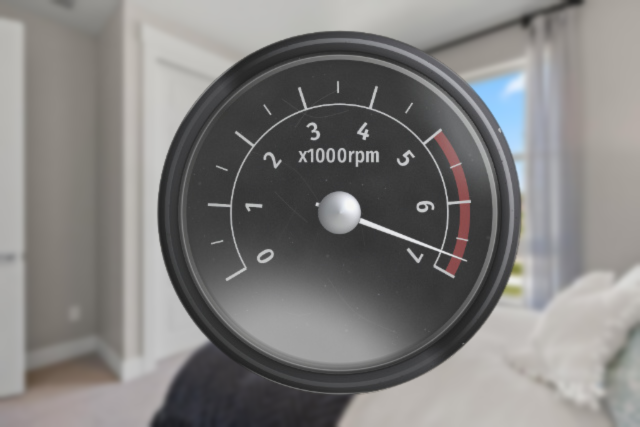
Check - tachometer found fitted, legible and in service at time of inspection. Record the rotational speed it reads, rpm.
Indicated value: 6750 rpm
